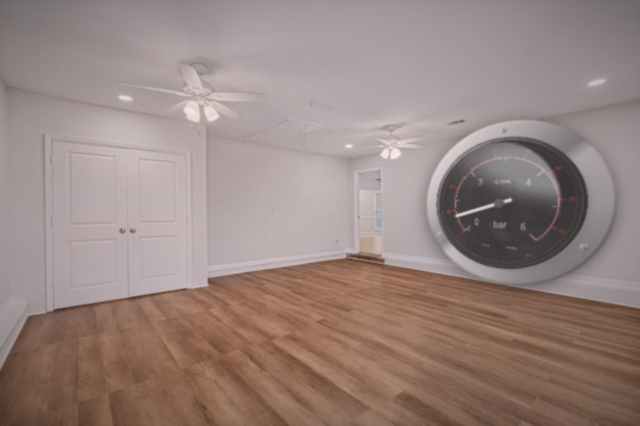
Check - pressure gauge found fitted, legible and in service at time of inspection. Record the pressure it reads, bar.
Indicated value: 0.5 bar
